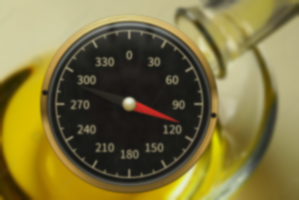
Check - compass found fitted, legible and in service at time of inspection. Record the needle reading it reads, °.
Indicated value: 110 °
